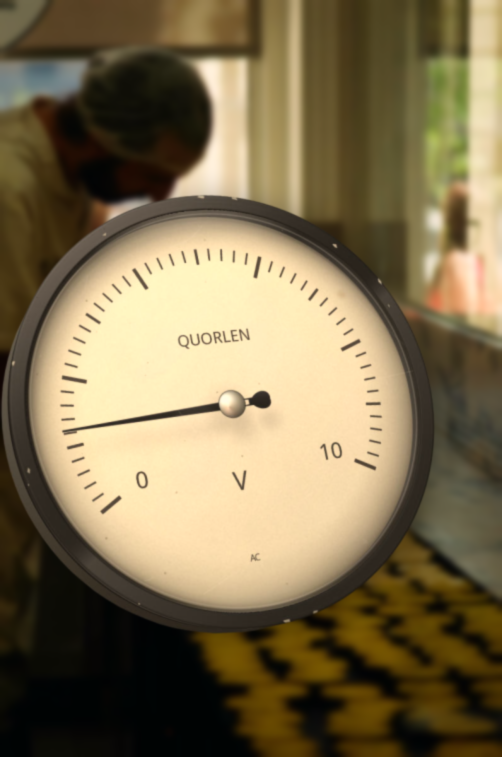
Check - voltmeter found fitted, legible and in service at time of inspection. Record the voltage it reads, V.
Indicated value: 1.2 V
